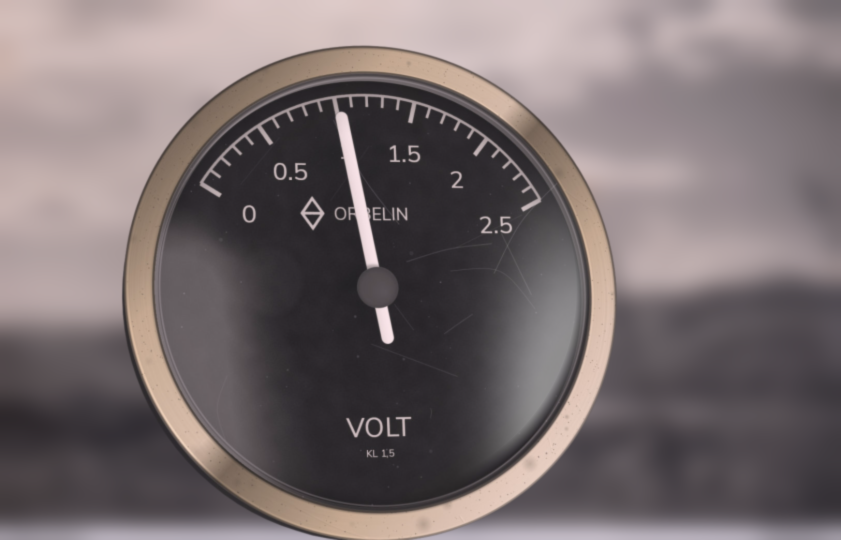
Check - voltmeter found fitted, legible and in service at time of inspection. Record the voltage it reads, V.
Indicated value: 1 V
